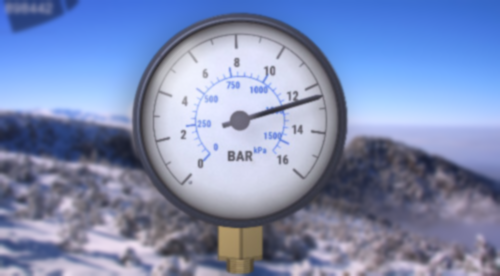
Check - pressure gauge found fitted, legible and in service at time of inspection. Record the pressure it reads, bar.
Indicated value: 12.5 bar
